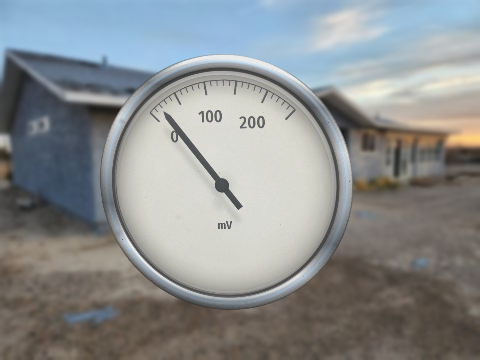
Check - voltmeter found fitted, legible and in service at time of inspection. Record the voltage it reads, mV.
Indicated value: 20 mV
